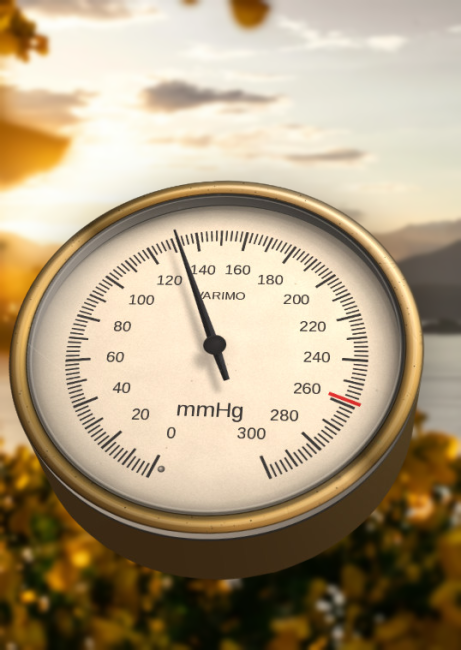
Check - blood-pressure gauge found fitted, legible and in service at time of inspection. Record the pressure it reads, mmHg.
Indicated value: 132 mmHg
